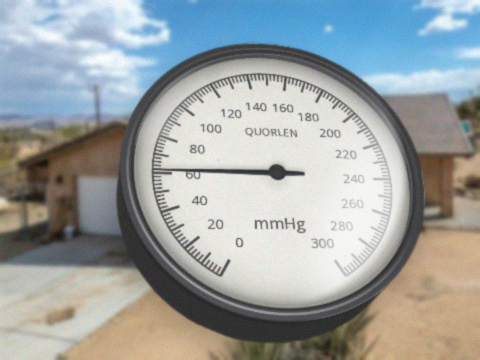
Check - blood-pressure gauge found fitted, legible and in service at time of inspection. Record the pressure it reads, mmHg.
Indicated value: 60 mmHg
